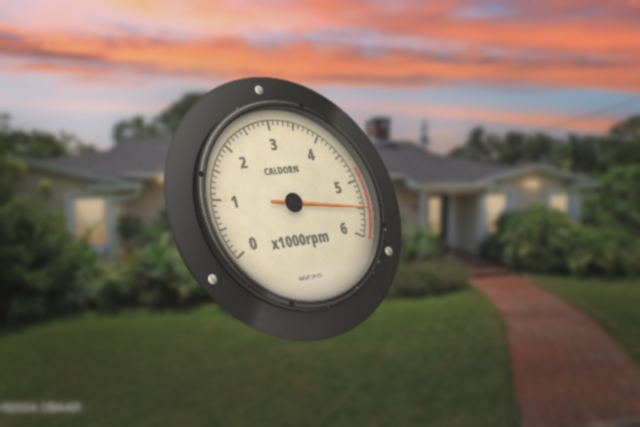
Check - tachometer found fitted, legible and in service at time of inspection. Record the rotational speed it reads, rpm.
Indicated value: 5500 rpm
